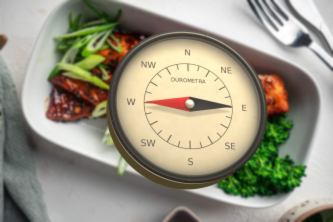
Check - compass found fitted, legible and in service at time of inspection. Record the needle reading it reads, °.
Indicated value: 270 °
